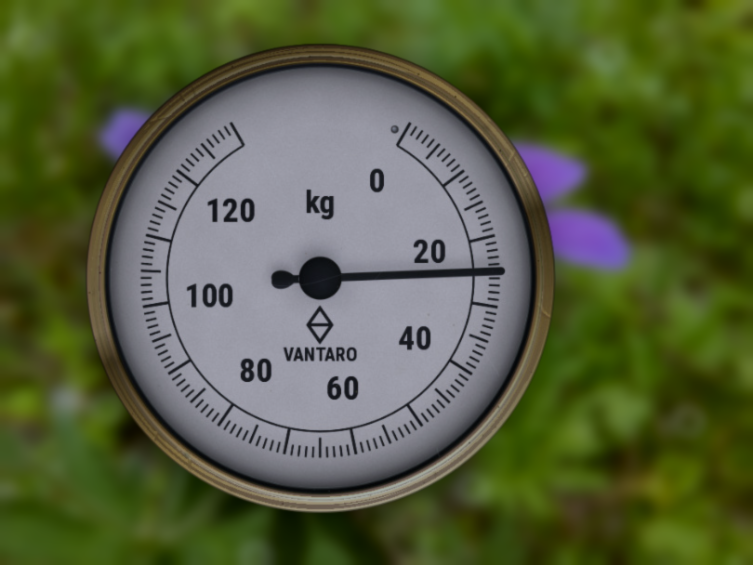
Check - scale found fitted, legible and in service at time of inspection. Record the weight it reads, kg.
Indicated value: 25 kg
